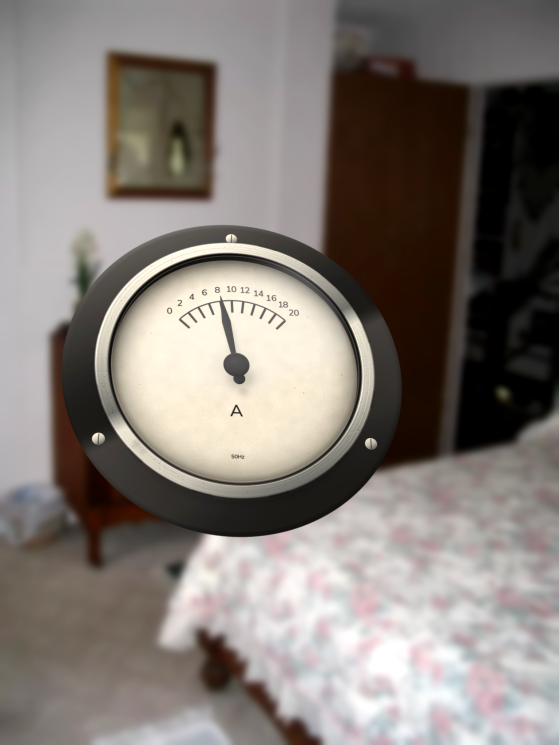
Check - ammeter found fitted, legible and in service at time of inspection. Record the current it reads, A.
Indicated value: 8 A
